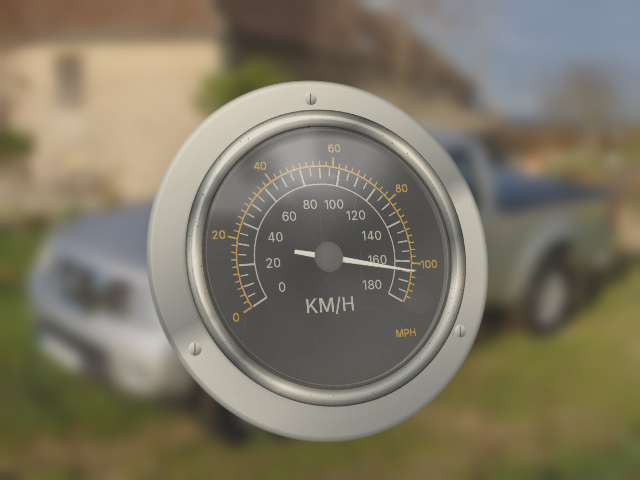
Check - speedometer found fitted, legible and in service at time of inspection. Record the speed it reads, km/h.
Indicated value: 165 km/h
